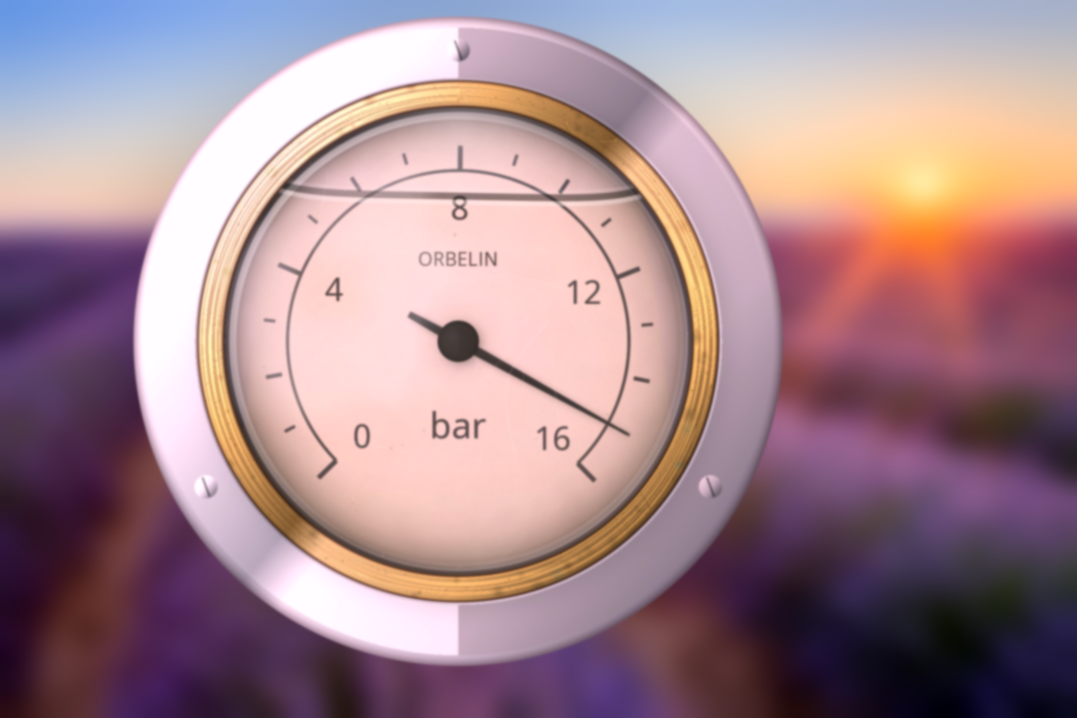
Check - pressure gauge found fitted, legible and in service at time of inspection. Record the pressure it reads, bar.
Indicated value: 15 bar
